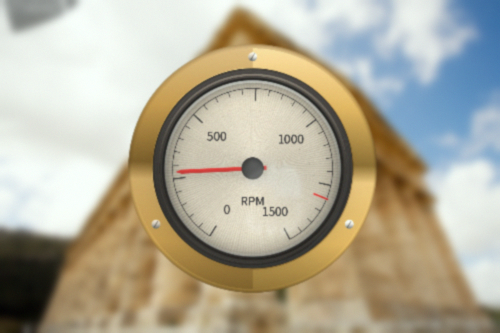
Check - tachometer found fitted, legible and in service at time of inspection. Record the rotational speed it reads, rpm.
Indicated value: 275 rpm
